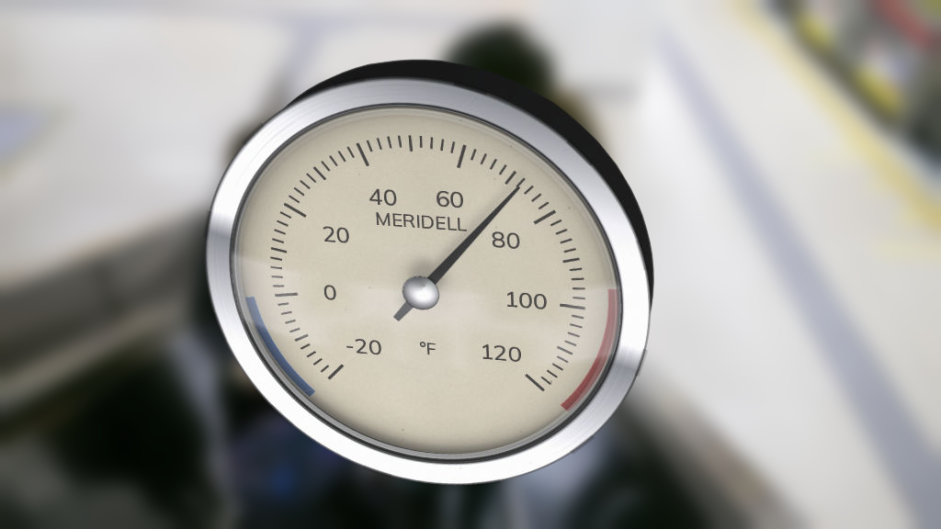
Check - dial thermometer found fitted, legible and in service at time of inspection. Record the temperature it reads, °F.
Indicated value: 72 °F
